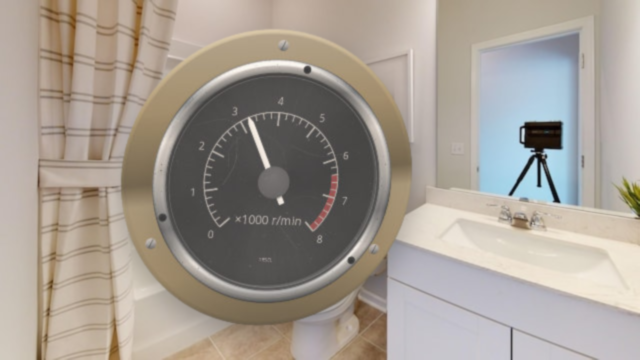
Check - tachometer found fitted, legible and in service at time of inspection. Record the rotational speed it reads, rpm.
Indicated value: 3200 rpm
